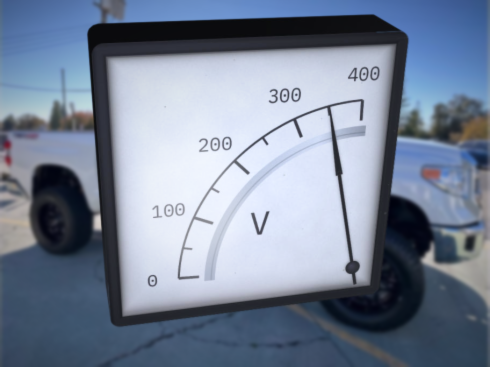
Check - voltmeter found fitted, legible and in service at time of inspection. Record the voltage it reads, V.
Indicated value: 350 V
